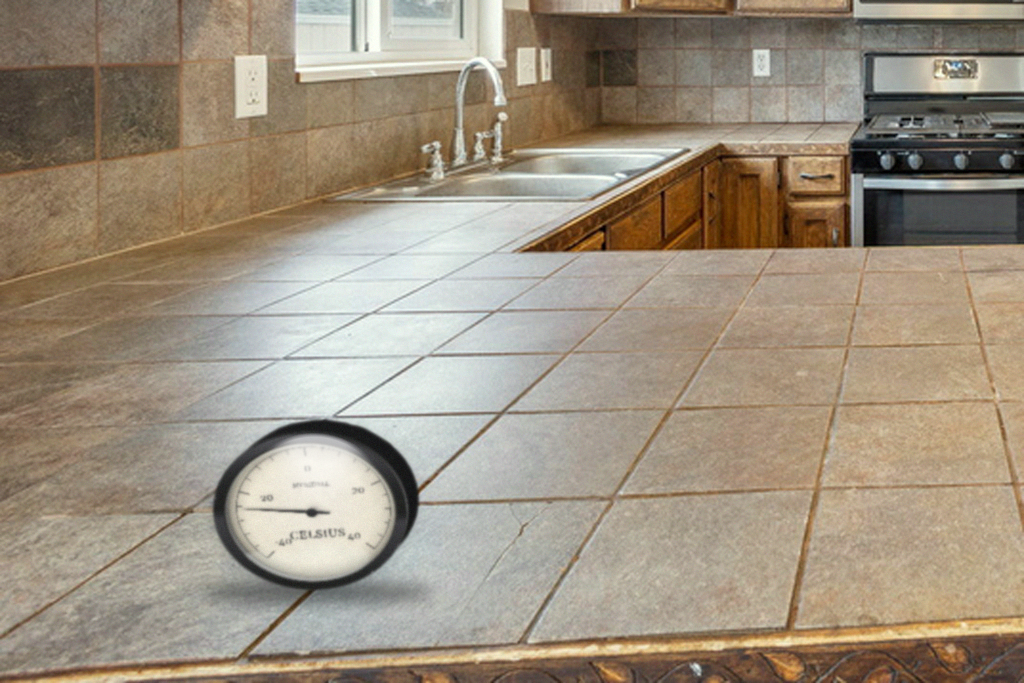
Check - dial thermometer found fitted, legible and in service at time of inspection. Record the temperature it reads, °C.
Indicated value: -24 °C
